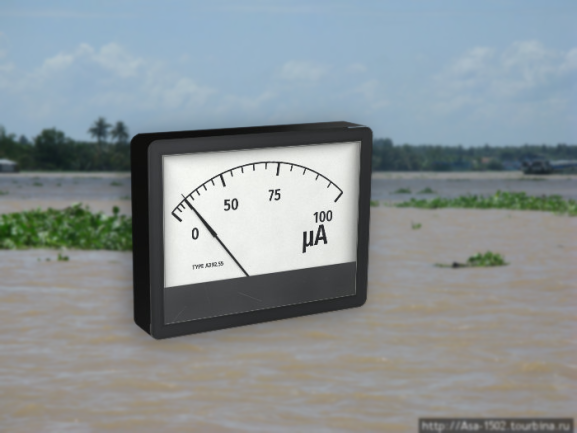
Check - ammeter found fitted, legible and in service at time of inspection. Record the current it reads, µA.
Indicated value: 25 µA
